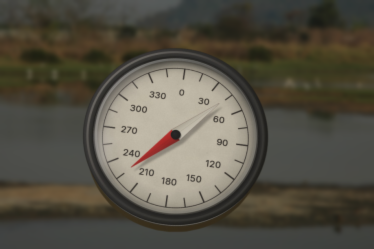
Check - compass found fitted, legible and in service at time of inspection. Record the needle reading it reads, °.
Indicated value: 225 °
